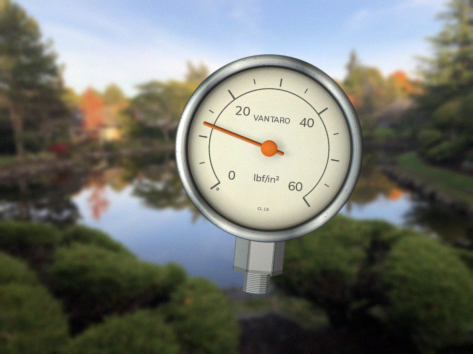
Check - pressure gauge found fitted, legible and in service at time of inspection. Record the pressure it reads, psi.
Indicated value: 12.5 psi
